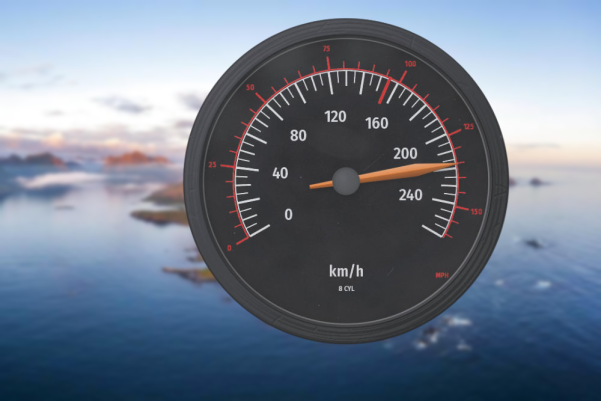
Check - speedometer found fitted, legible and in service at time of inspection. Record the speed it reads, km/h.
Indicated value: 217.5 km/h
